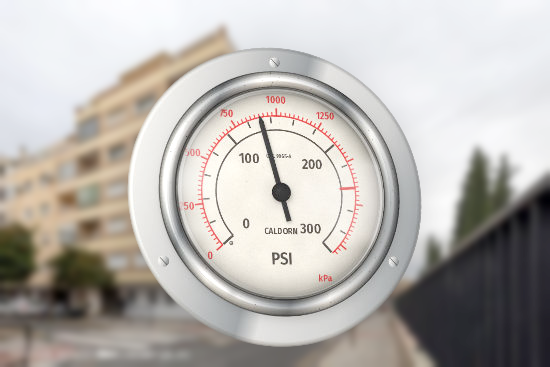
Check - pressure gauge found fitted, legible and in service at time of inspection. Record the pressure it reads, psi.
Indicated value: 130 psi
